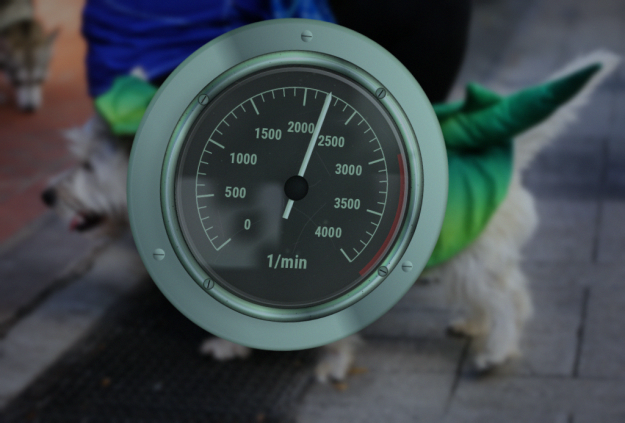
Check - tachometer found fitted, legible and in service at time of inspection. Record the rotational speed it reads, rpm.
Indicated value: 2200 rpm
